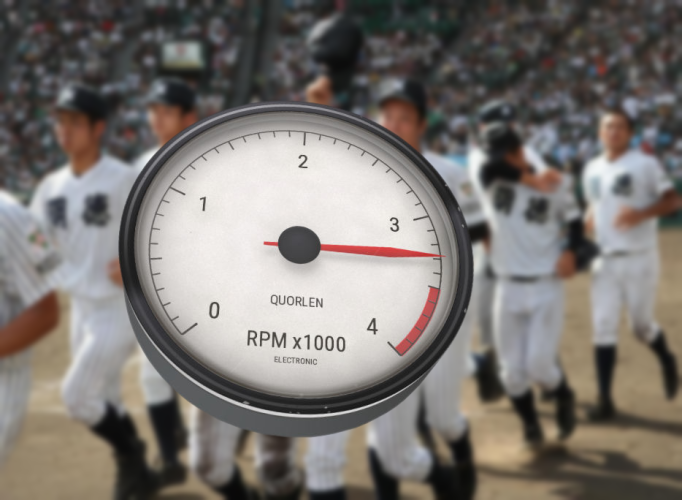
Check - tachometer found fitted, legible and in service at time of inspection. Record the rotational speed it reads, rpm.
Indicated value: 3300 rpm
